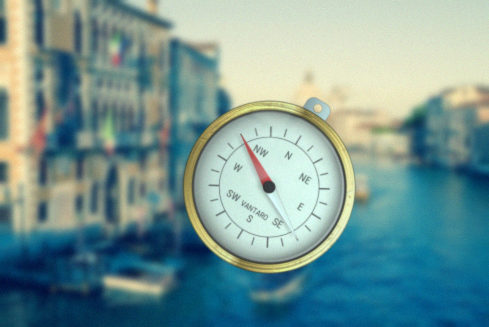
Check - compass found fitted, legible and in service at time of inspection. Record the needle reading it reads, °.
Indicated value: 300 °
